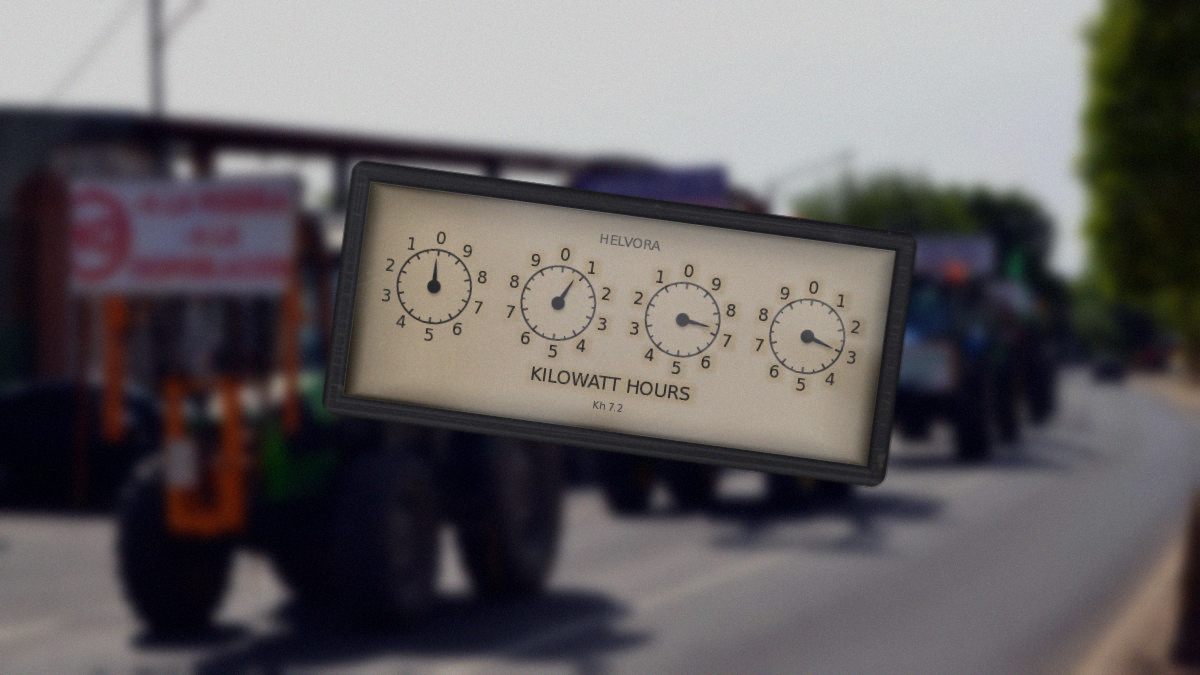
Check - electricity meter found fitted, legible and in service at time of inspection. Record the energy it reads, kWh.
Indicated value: 73 kWh
